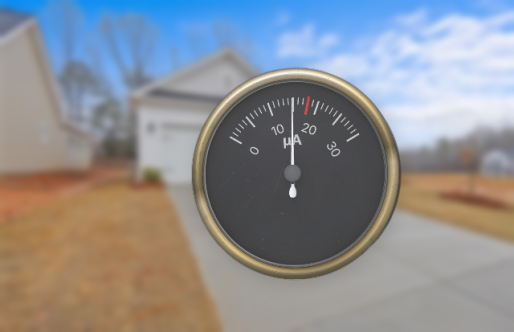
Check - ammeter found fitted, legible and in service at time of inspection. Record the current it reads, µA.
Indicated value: 15 µA
